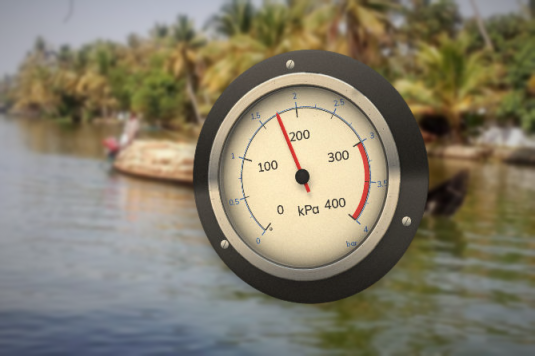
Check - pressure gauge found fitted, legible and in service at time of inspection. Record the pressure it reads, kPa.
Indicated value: 175 kPa
